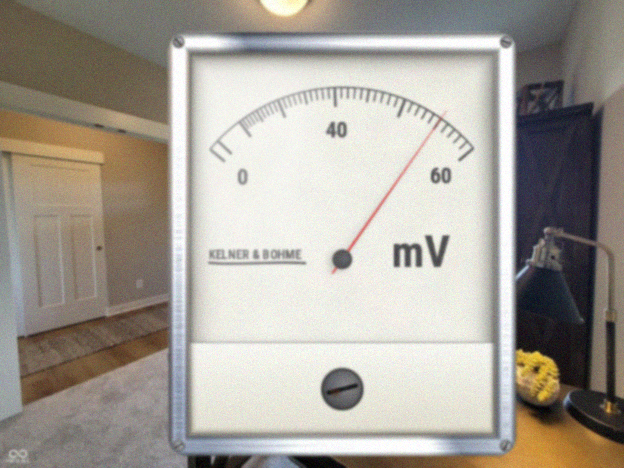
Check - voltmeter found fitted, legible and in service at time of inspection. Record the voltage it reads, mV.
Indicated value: 55 mV
